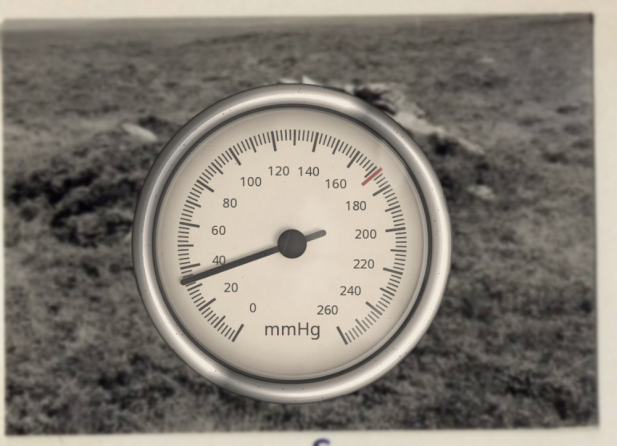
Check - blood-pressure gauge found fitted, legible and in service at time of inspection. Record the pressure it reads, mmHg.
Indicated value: 34 mmHg
